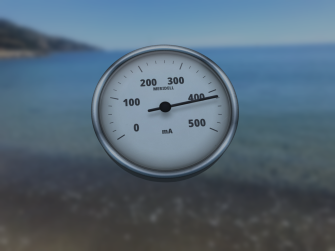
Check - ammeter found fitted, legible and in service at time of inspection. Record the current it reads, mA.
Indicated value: 420 mA
